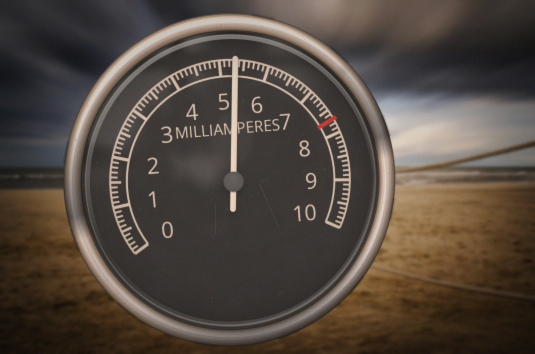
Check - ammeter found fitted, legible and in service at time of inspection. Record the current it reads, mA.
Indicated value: 5.3 mA
